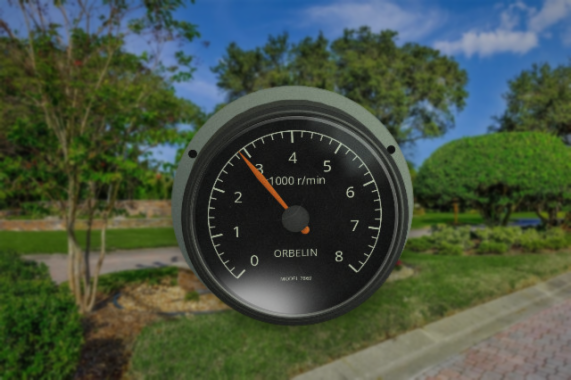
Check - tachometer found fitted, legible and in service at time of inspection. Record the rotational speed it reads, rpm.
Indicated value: 2900 rpm
